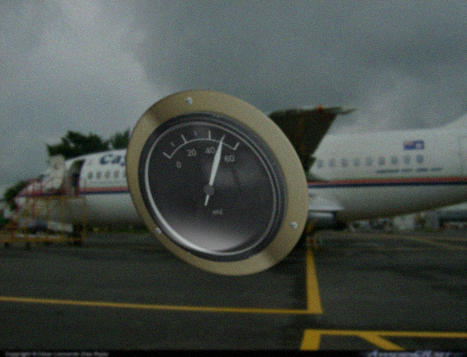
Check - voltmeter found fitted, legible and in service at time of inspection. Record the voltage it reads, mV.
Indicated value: 50 mV
